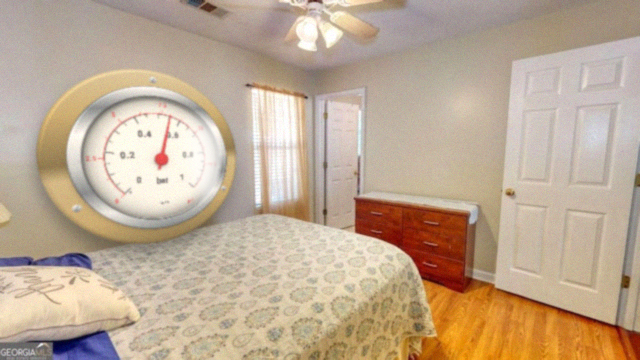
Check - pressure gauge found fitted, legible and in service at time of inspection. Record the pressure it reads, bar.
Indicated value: 0.55 bar
